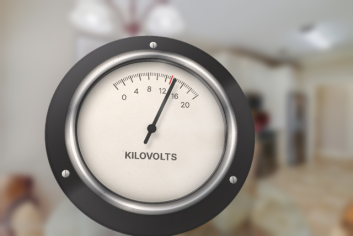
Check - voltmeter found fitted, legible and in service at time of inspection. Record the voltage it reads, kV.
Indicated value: 14 kV
